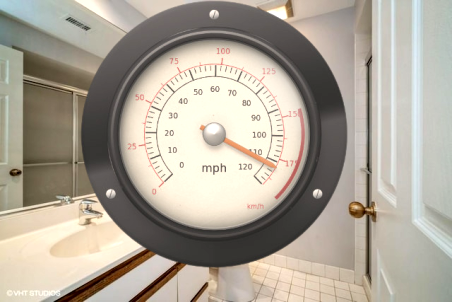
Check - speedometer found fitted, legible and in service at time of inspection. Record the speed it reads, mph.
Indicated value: 112 mph
